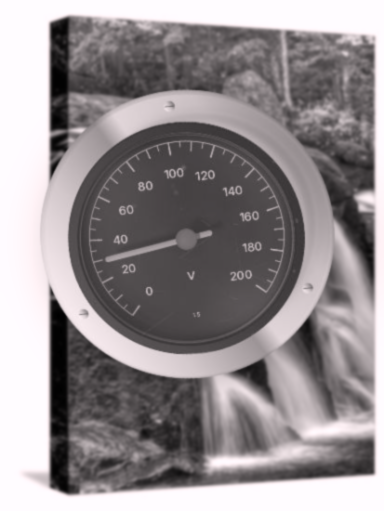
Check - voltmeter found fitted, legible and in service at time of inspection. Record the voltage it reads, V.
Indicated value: 30 V
